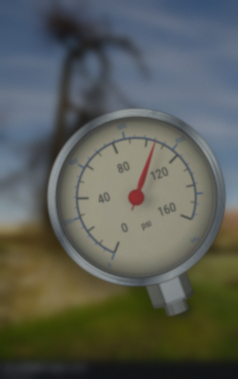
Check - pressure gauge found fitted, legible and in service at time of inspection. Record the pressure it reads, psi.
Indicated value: 105 psi
